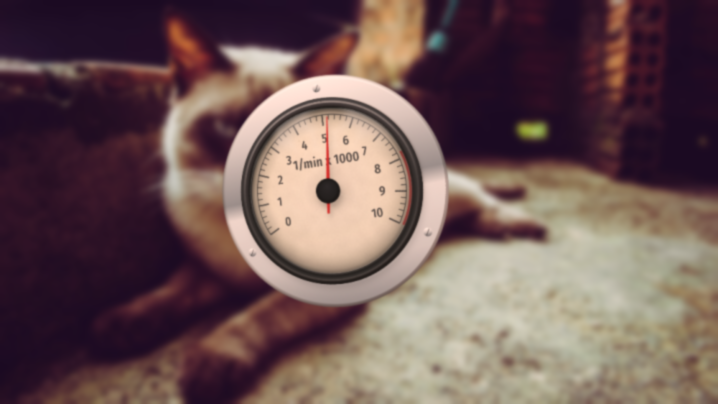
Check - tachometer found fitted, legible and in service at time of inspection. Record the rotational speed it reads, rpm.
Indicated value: 5200 rpm
